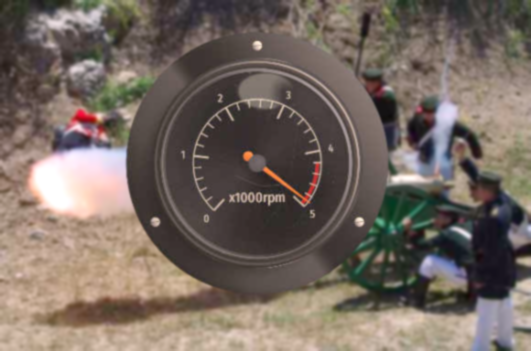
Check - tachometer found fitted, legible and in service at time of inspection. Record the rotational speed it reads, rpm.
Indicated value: 4900 rpm
